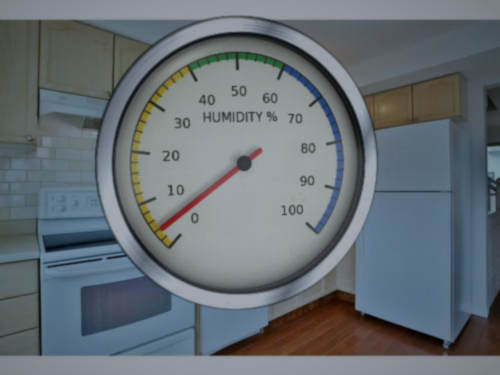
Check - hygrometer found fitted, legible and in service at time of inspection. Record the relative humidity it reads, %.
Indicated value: 4 %
